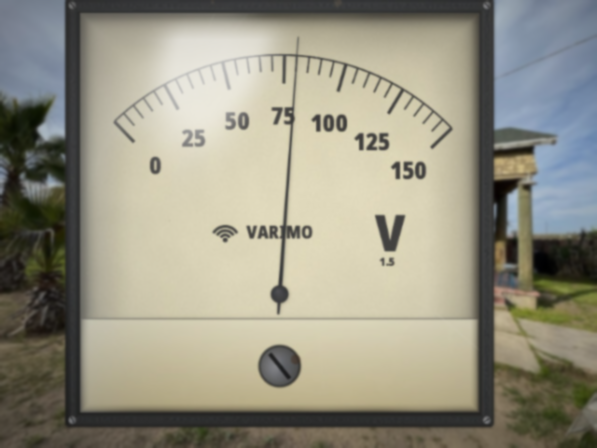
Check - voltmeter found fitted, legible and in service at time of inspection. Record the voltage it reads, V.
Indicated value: 80 V
